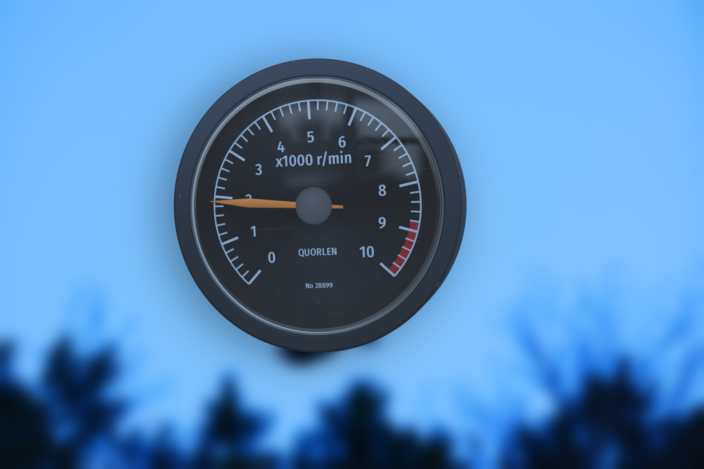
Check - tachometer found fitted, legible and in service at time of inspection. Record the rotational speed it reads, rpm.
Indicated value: 1900 rpm
